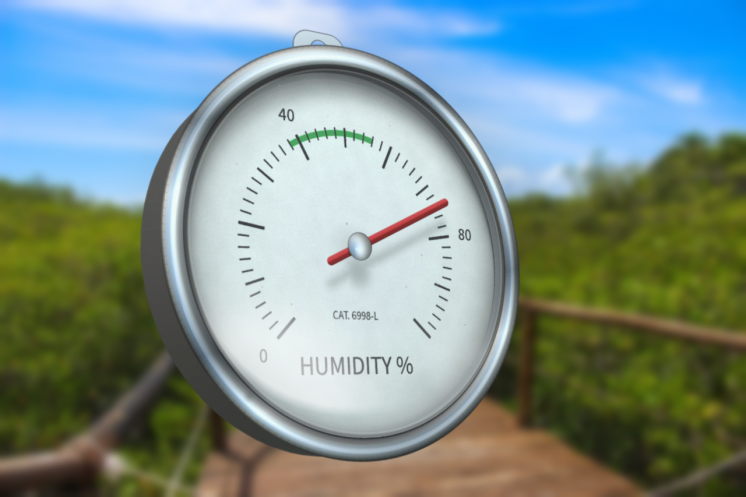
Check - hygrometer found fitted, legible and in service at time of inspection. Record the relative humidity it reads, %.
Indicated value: 74 %
